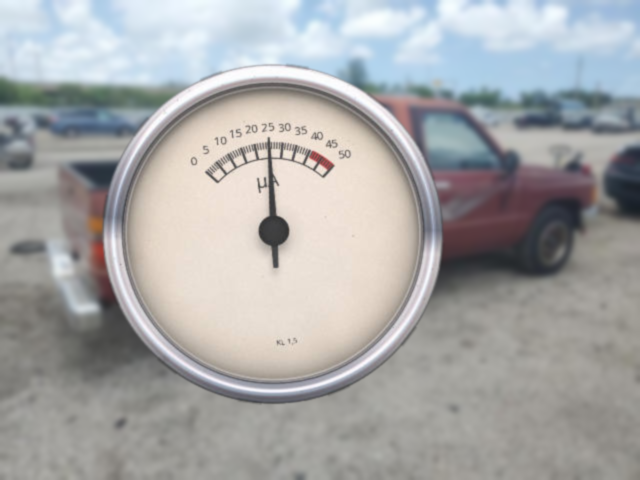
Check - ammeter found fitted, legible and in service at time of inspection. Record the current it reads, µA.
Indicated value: 25 µA
